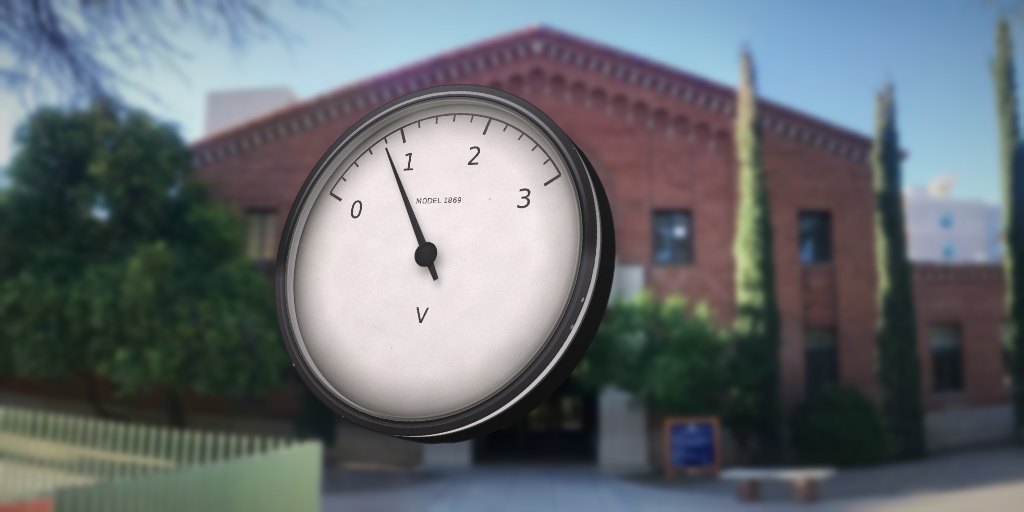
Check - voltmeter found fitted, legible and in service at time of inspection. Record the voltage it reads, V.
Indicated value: 0.8 V
